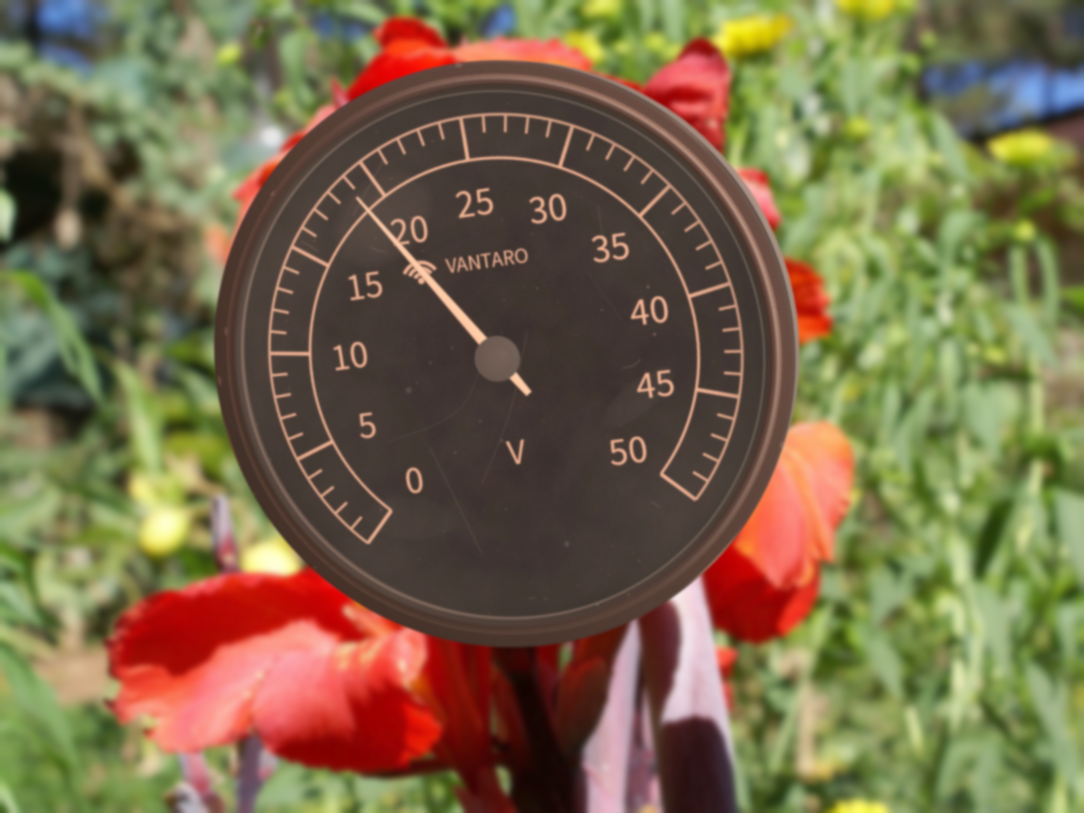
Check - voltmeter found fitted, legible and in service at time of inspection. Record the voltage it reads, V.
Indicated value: 19 V
